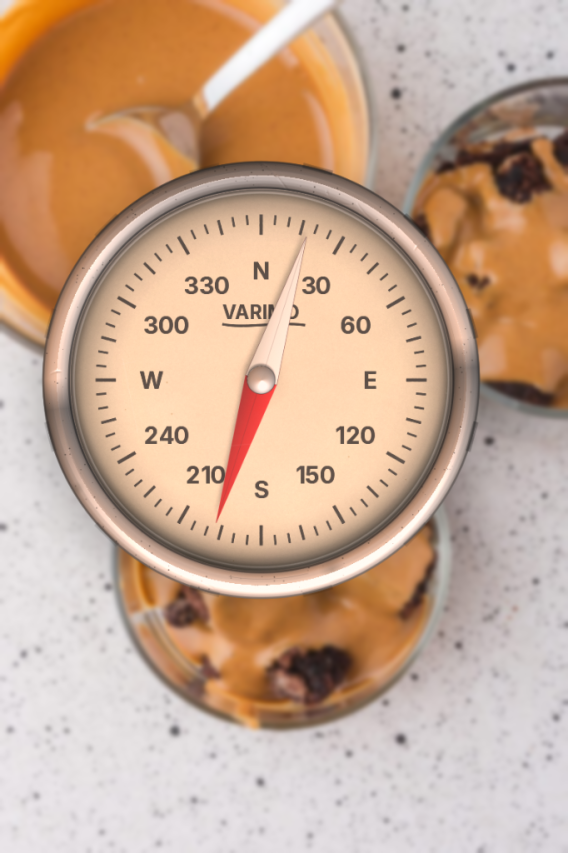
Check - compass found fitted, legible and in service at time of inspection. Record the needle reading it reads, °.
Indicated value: 197.5 °
